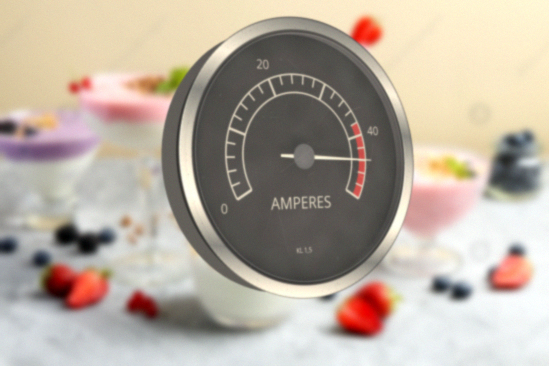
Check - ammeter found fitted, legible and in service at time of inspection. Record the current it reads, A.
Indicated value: 44 A
